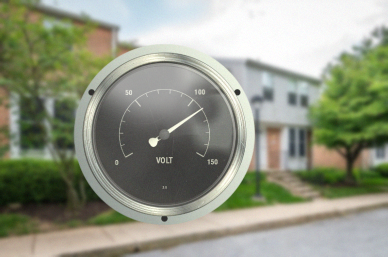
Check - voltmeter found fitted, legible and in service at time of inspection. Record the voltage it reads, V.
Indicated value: 110 V
